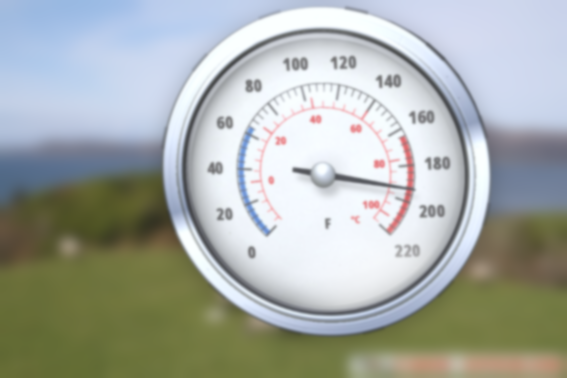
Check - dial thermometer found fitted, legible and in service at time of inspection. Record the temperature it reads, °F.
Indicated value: 192 °F
